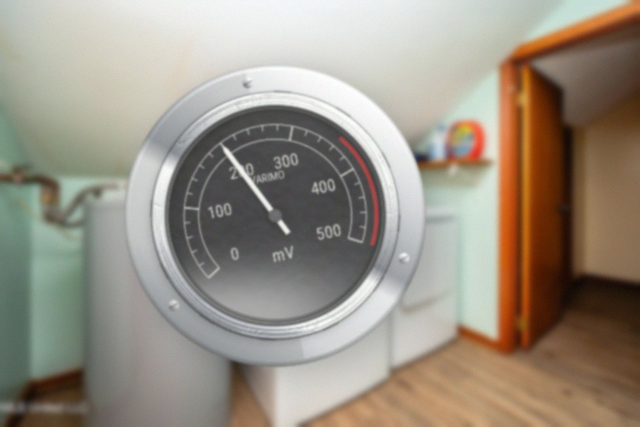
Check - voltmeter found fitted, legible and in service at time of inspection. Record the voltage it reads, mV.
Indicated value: 200 mV
